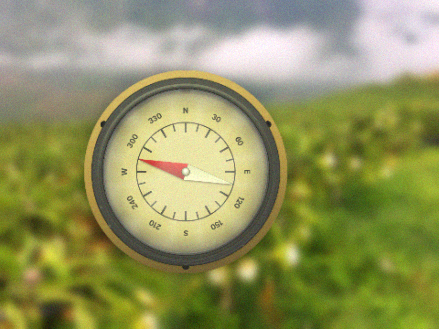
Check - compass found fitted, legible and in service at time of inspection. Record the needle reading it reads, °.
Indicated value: 285 °
